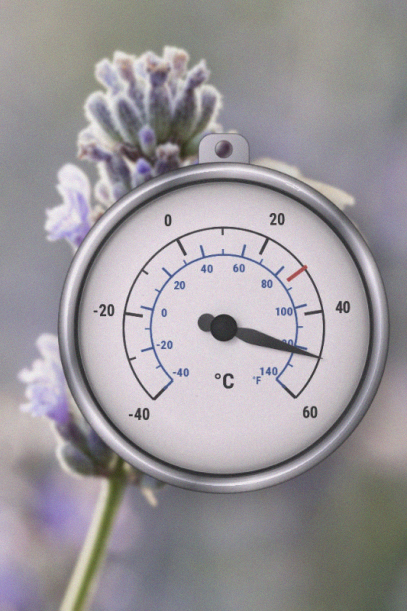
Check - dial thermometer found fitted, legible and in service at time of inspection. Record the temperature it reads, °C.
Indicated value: 50 °C
